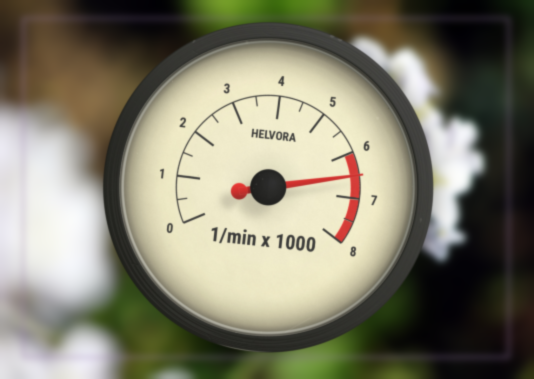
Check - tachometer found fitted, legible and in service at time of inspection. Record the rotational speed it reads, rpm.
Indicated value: 6500 rpm
